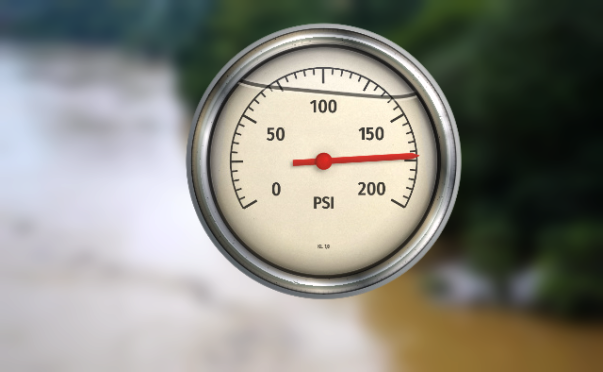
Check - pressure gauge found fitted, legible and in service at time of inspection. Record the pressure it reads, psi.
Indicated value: 172.5 psi
